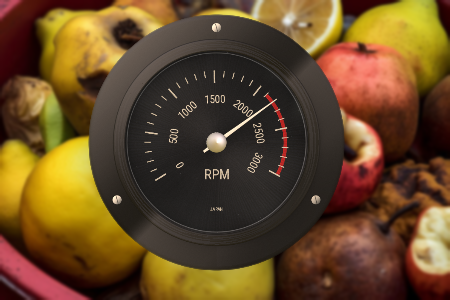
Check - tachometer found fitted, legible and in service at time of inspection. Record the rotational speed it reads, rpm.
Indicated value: 2200 rpm
